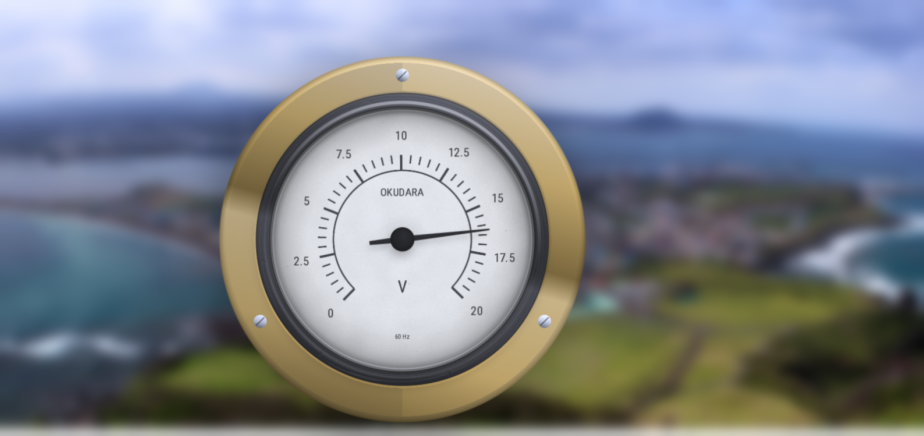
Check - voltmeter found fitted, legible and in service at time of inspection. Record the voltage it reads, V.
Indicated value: 16.25 V
